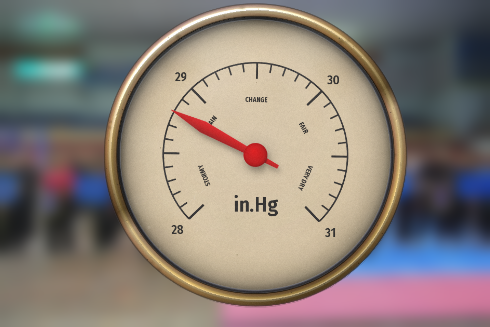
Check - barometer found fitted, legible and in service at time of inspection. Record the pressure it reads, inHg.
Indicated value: 28.8 inHg
